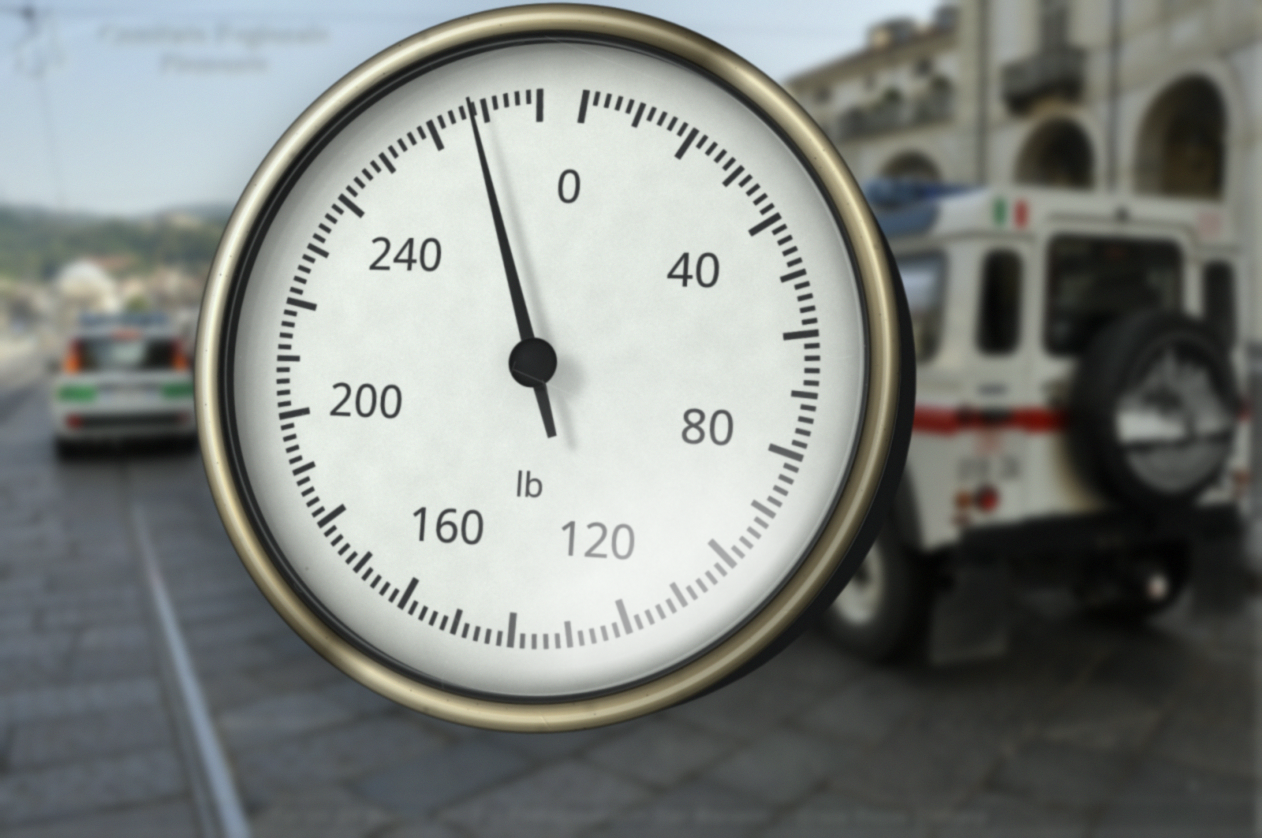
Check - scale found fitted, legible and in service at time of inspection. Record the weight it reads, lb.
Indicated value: 268 lb
